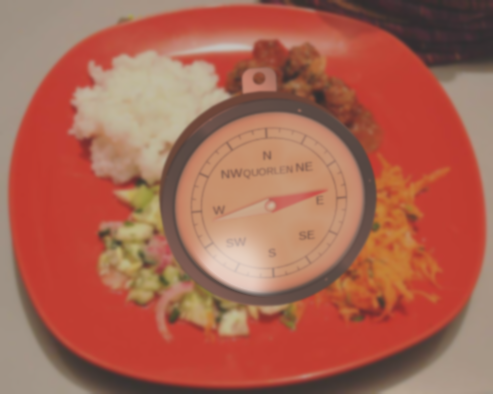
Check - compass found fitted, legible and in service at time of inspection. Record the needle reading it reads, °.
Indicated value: 80 °
